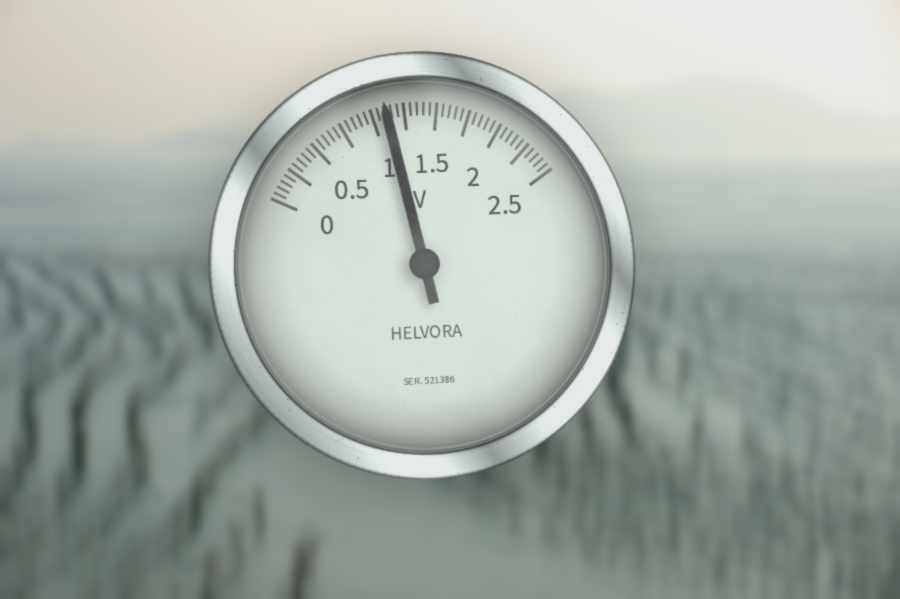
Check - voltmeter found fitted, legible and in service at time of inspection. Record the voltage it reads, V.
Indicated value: 1.1 V
